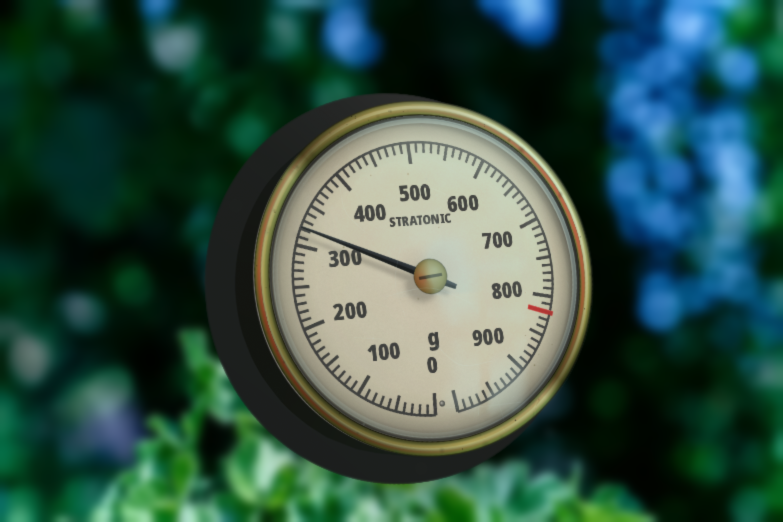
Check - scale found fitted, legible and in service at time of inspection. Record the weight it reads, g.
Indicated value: 320 g
